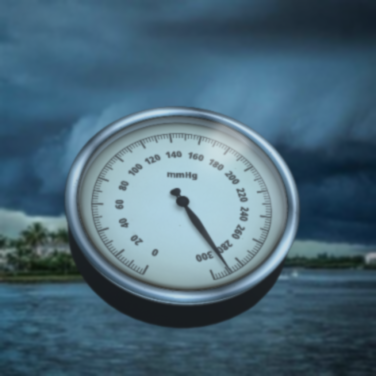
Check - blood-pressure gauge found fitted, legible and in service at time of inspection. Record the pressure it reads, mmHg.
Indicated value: 290 mmHg
